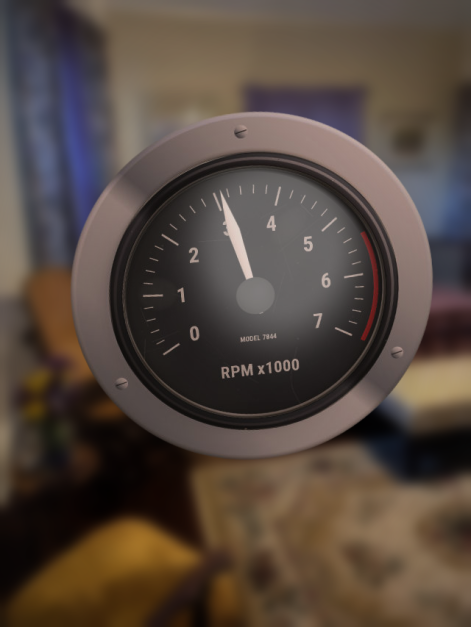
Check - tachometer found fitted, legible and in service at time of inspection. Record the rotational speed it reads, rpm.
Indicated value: 3100 rpm
